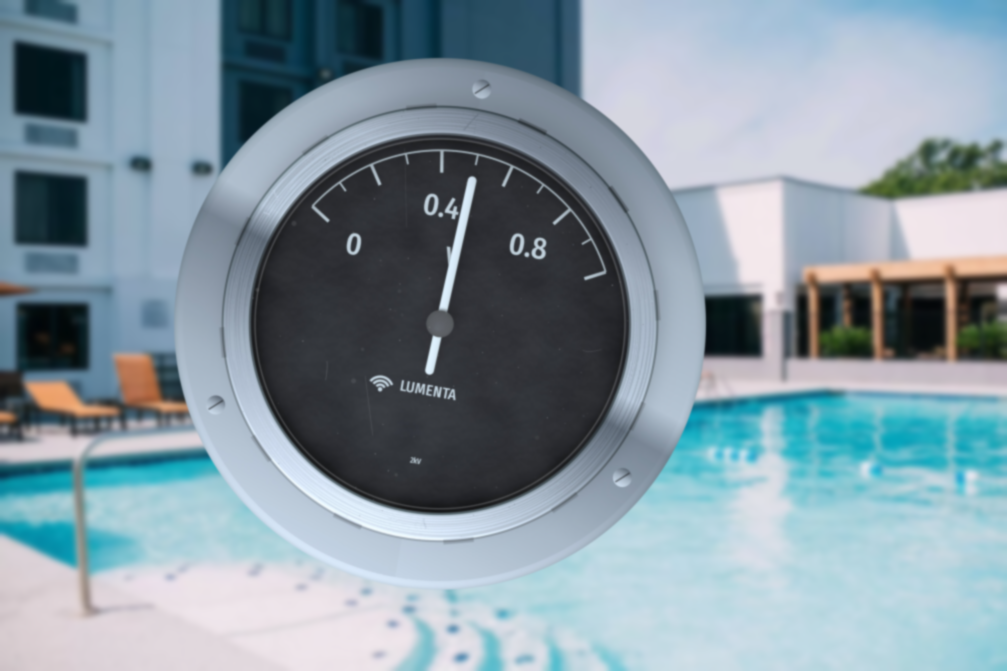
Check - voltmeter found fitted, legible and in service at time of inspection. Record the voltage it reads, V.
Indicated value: 0.5 V
